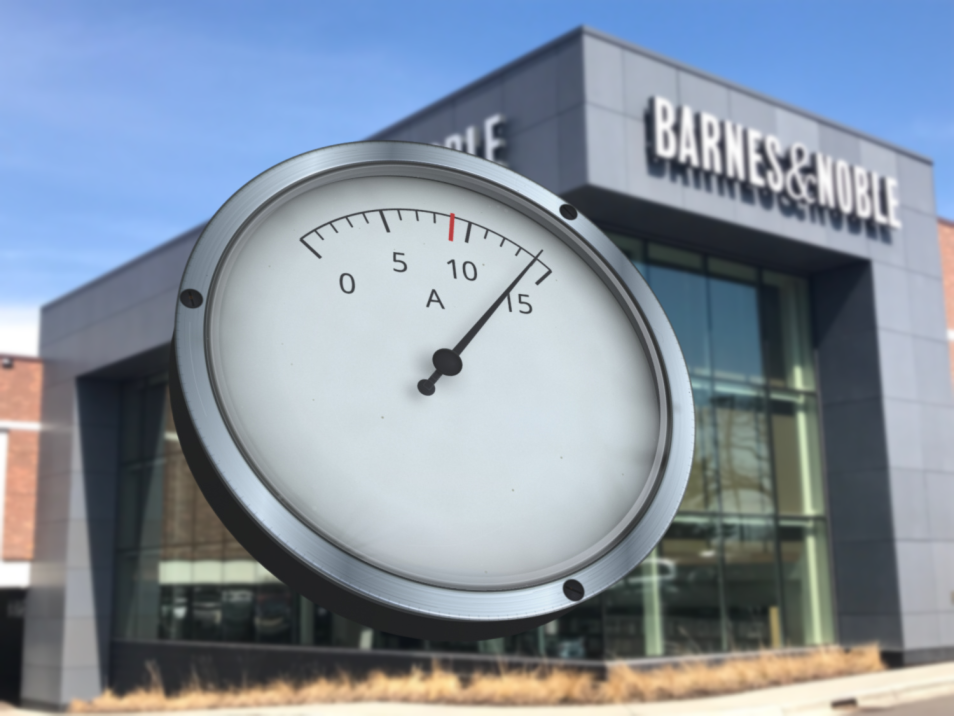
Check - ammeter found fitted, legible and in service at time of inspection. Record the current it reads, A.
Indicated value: 14 A
